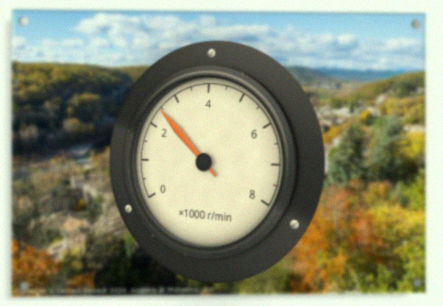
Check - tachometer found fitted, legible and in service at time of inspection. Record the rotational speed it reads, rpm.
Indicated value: 2500 rpm
